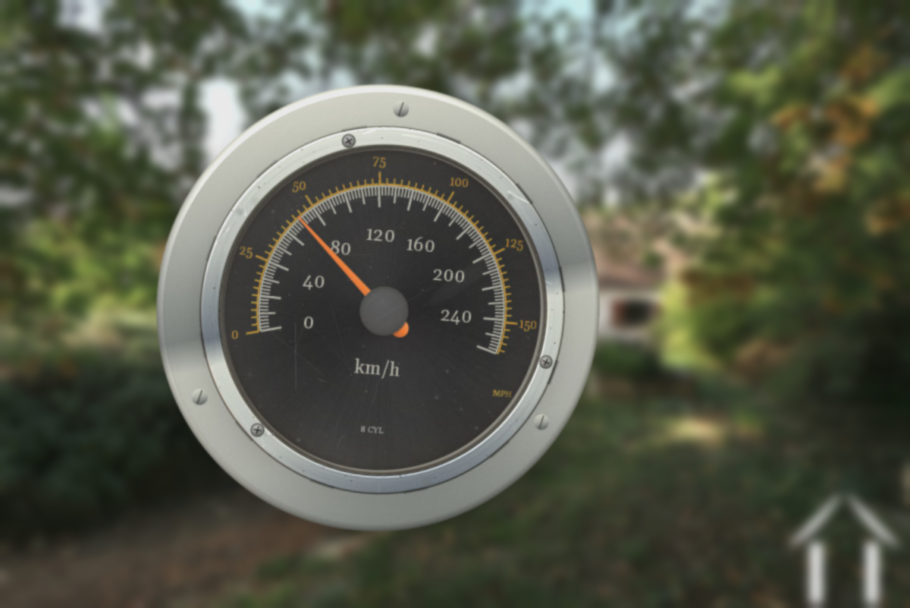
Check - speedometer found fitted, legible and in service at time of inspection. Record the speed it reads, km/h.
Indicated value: 70 km/h
